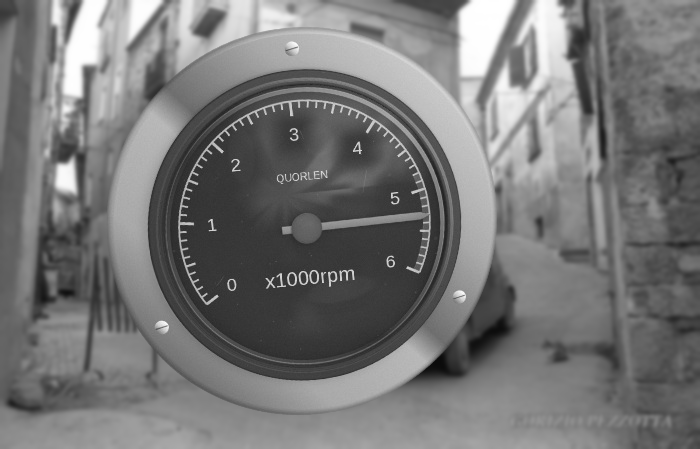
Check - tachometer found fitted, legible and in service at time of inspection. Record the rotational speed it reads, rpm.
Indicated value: 5300 rpm
